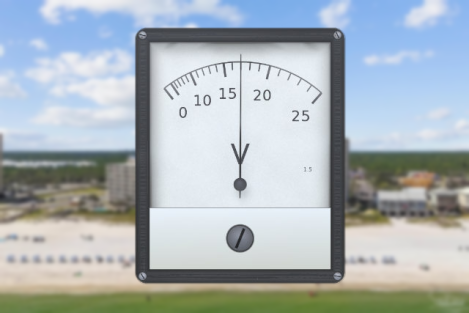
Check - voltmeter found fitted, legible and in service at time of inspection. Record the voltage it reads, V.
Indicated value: 17 V
